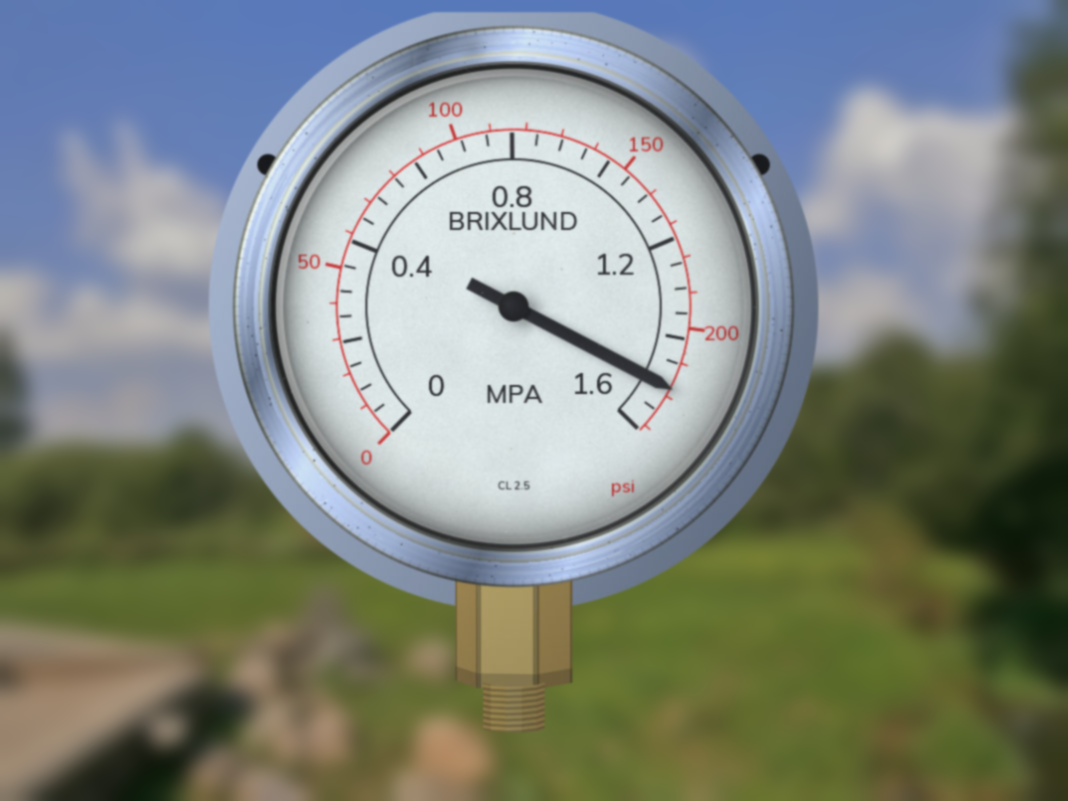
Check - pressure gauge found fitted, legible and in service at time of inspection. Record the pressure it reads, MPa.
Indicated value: 1.5 MPa
